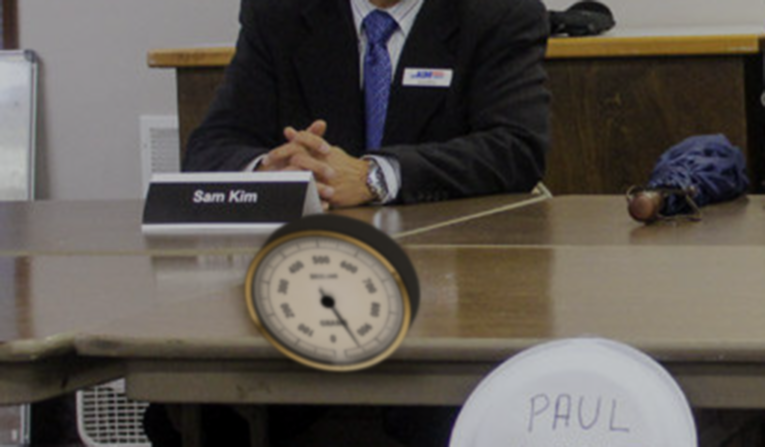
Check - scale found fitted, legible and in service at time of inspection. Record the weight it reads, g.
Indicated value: 950 g
